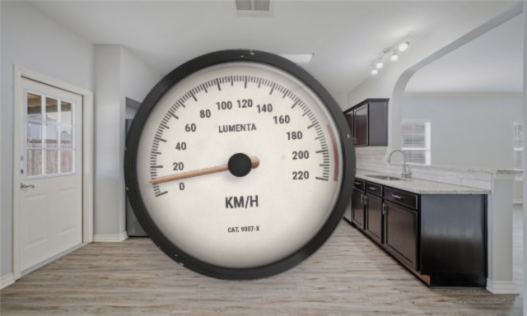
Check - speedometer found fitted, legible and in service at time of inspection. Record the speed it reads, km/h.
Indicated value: 10 km/h
